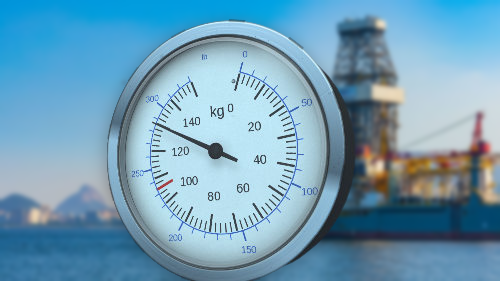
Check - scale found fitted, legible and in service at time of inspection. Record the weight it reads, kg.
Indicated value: 130 kg
